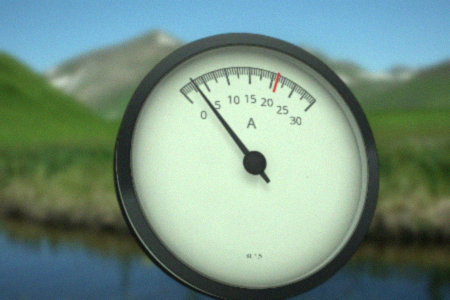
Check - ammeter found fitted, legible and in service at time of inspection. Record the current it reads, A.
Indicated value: 2.5 A
